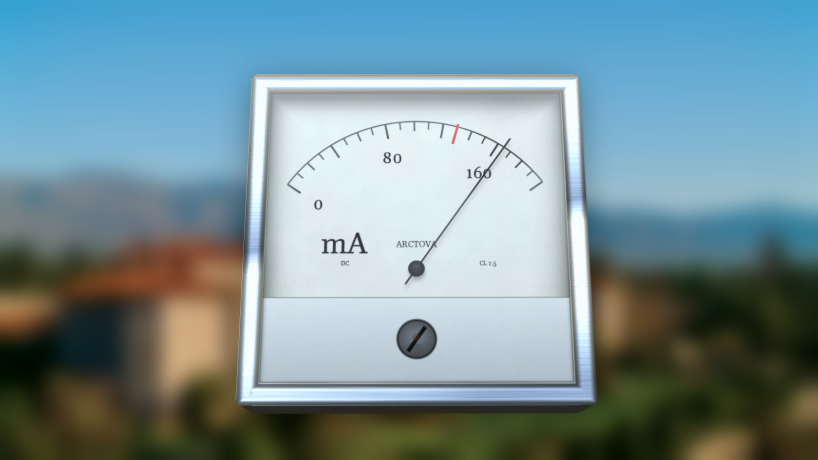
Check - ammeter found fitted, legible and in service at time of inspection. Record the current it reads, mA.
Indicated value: 165 mA
